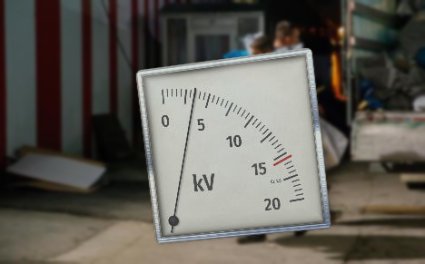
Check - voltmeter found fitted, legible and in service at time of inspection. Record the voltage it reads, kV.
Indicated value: 3.5 kV
